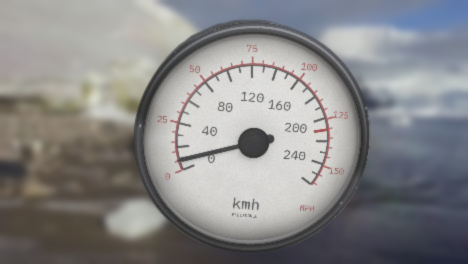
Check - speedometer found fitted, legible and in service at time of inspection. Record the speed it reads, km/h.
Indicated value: 10 km/h
